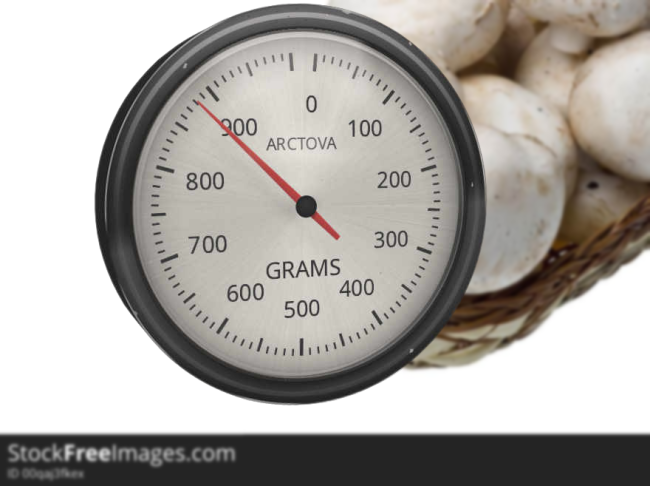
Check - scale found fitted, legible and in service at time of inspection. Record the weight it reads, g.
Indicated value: 880 g
